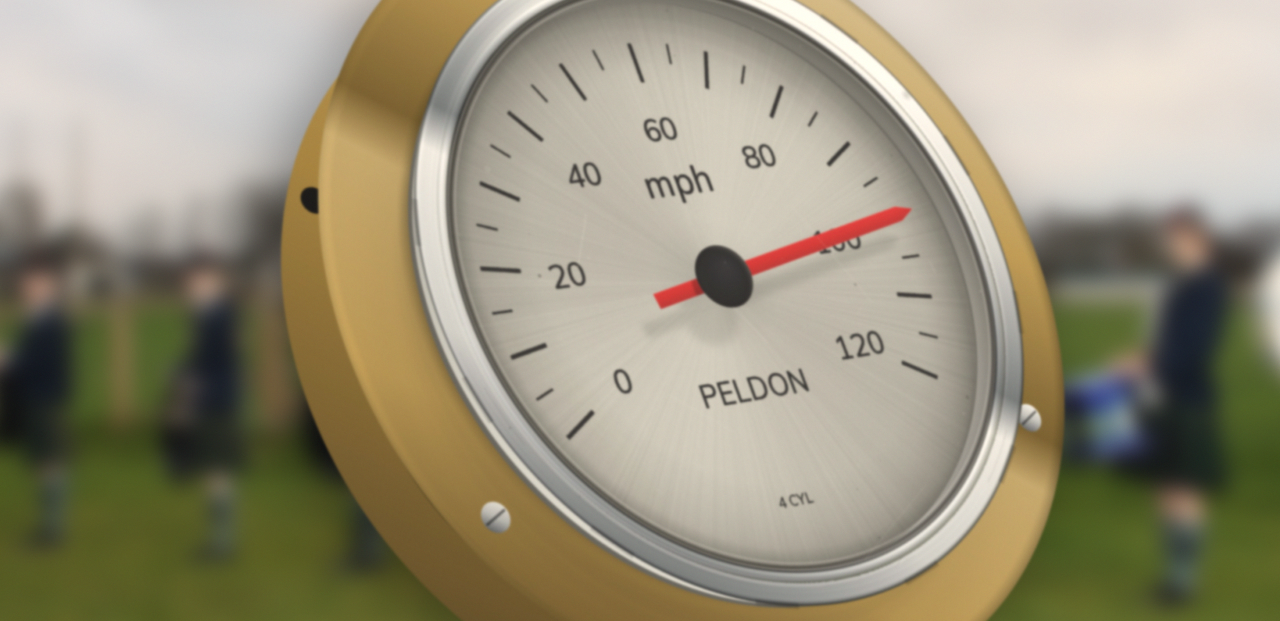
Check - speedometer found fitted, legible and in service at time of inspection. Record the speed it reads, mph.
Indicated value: 100 mph
